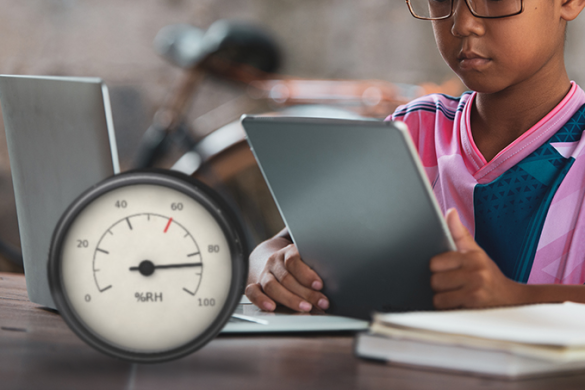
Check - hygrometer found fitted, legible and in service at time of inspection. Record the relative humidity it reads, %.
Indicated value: 85 %
